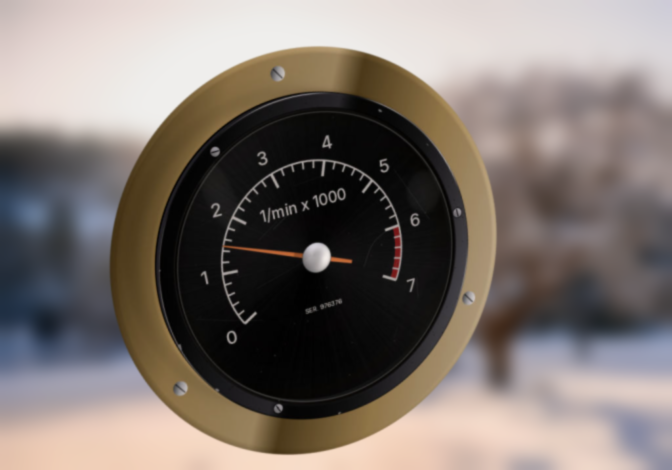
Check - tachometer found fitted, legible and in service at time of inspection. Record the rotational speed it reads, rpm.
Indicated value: 1500 rpm
